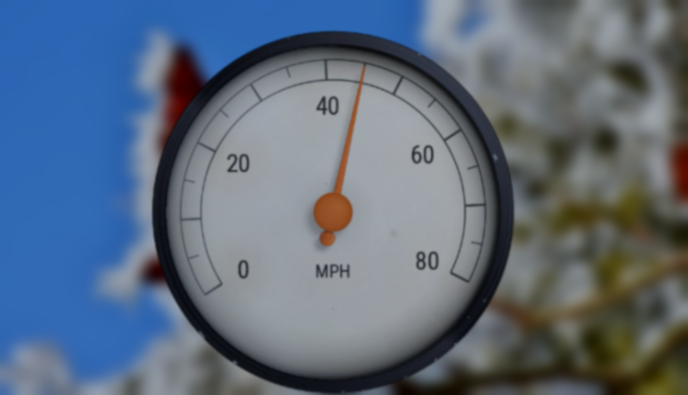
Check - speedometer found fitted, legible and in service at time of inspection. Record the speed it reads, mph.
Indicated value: 45 mph
